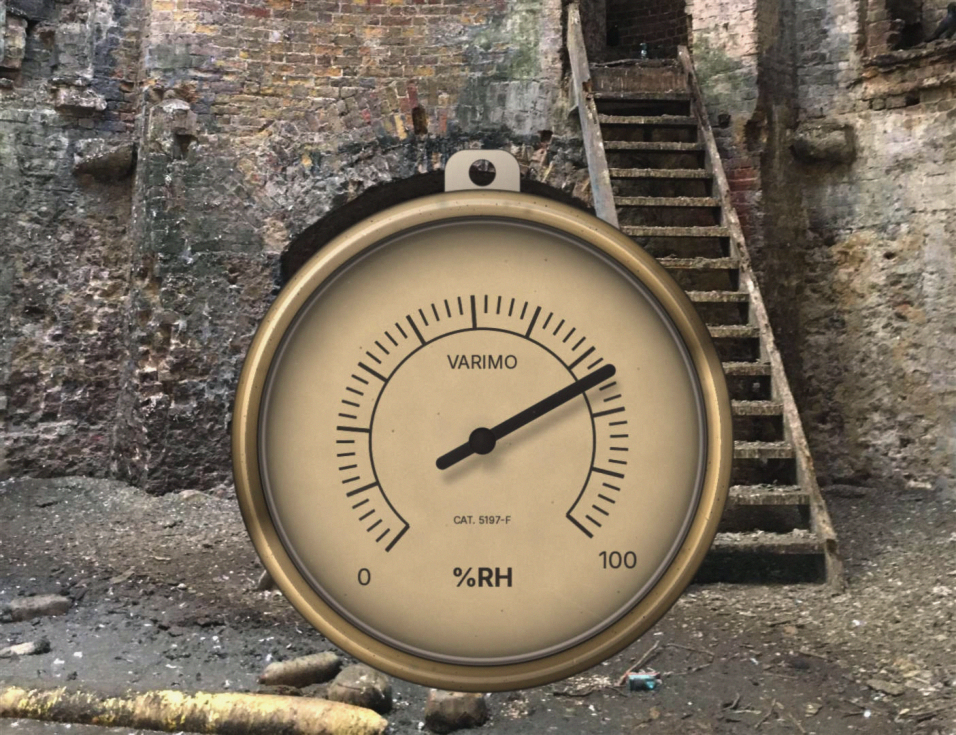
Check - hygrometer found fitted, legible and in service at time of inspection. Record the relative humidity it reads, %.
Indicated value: 74 %
